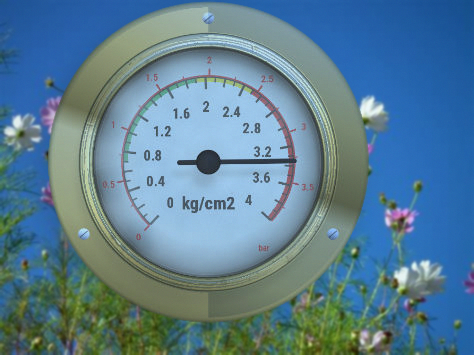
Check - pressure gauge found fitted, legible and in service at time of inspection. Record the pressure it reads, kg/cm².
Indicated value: 3.35 kg/cm²
